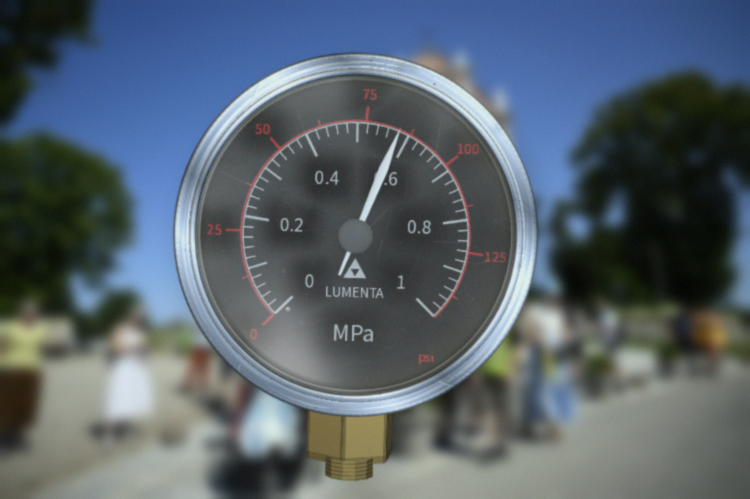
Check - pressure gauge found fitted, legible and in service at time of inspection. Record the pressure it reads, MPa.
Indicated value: 0.58 MPa
